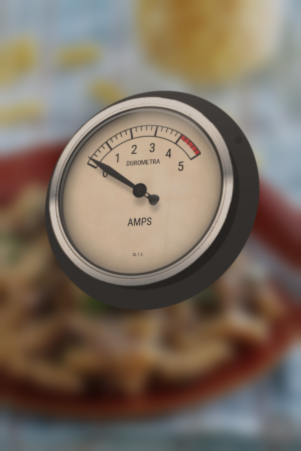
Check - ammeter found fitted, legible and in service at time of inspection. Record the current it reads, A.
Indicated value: 0.2 A
